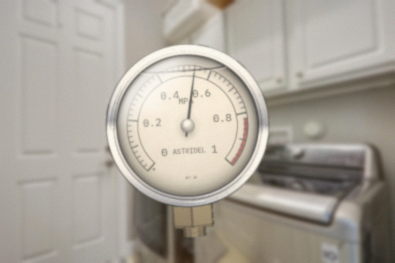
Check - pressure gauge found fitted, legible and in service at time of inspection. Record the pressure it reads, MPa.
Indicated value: 0.54 MPa
